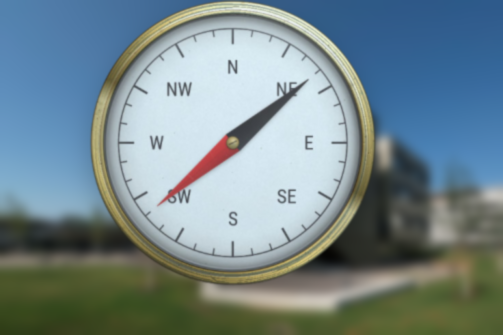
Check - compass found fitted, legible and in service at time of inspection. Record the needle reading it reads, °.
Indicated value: 230 °
